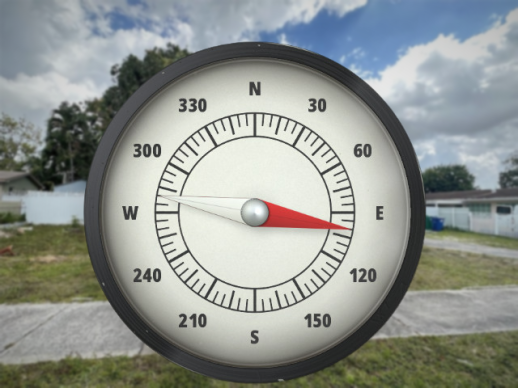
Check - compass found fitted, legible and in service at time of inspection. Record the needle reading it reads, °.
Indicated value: 100 °
